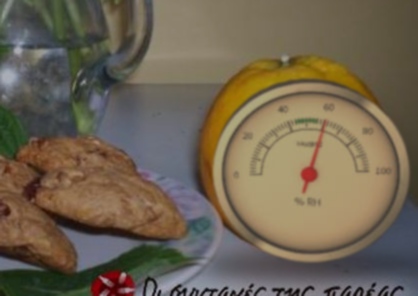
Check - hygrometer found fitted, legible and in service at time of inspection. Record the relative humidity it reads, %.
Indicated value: 60 %
